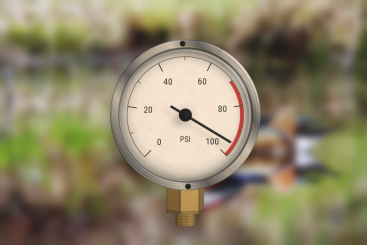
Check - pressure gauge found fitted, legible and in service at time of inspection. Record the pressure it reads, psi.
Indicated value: 95 psi
